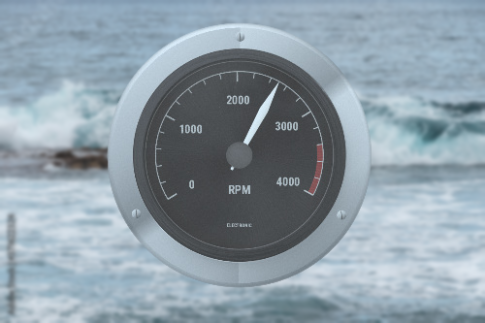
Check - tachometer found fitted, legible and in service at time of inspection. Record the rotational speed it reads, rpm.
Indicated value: 2500 rpm
